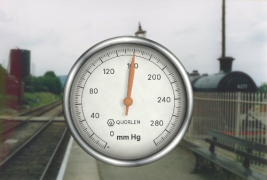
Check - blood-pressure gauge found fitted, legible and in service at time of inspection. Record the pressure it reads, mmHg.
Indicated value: 160 mmHg
